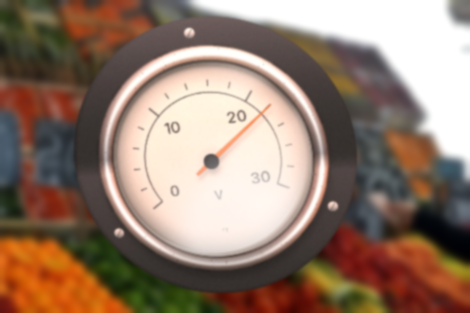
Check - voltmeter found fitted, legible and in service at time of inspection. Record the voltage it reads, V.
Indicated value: 22 V
